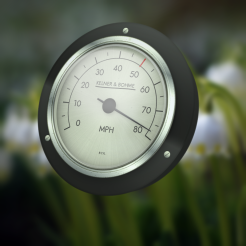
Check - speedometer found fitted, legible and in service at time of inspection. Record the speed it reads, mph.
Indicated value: 77.5 mph
